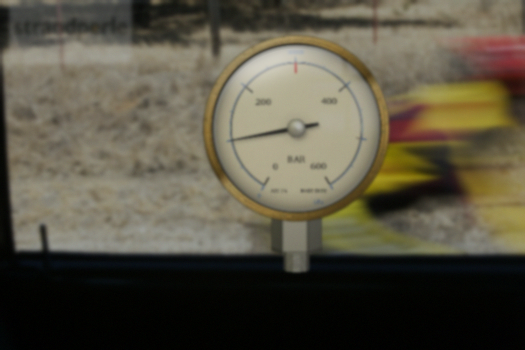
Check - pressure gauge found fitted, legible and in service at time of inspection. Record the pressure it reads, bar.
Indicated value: 100 bar
